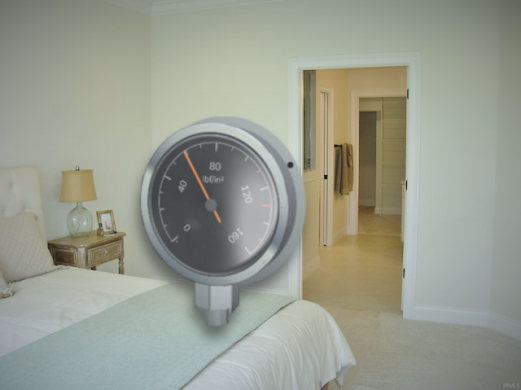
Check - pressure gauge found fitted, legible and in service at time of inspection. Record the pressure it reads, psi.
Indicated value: 60 psi
